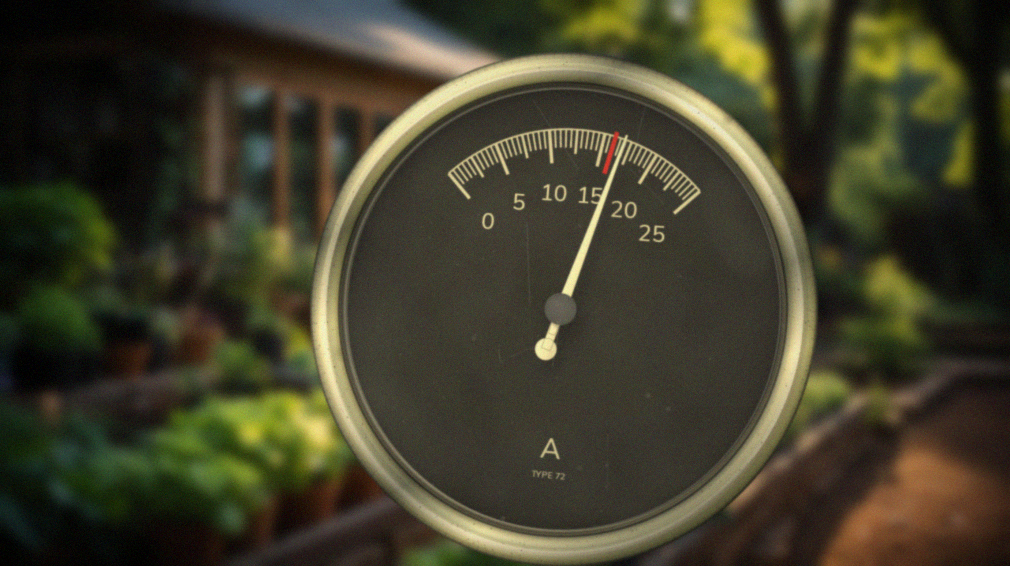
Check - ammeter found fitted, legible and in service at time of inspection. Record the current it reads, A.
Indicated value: 17 A
